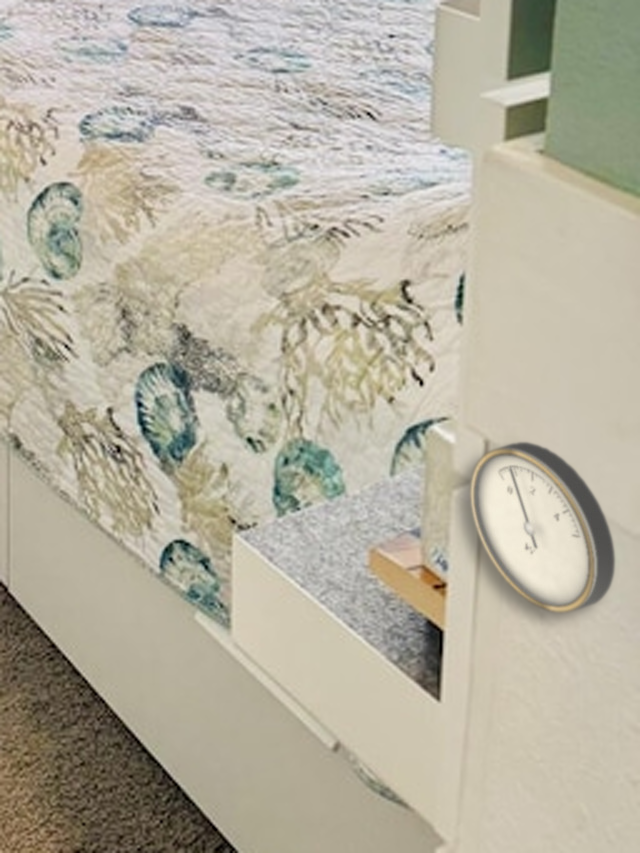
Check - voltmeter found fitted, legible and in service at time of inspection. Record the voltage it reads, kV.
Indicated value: 1 kV
